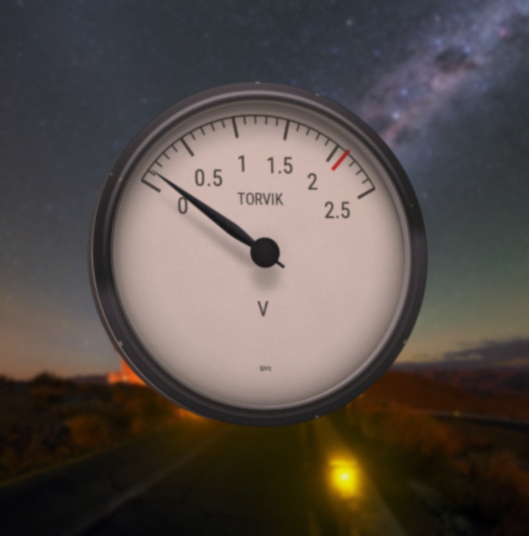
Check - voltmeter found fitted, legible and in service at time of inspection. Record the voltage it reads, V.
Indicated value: 0.1 V
